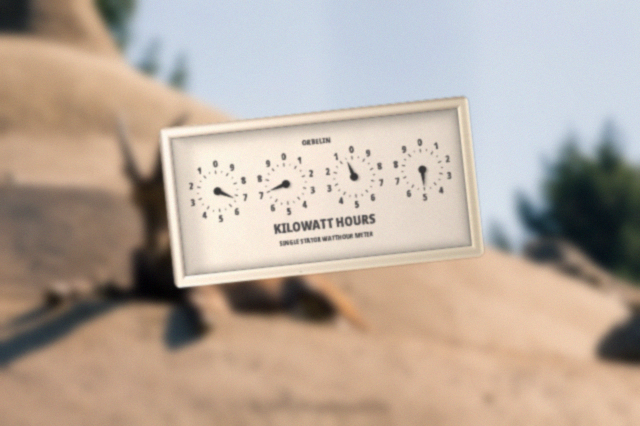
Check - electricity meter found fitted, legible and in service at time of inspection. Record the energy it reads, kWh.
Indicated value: 6705 kWh
